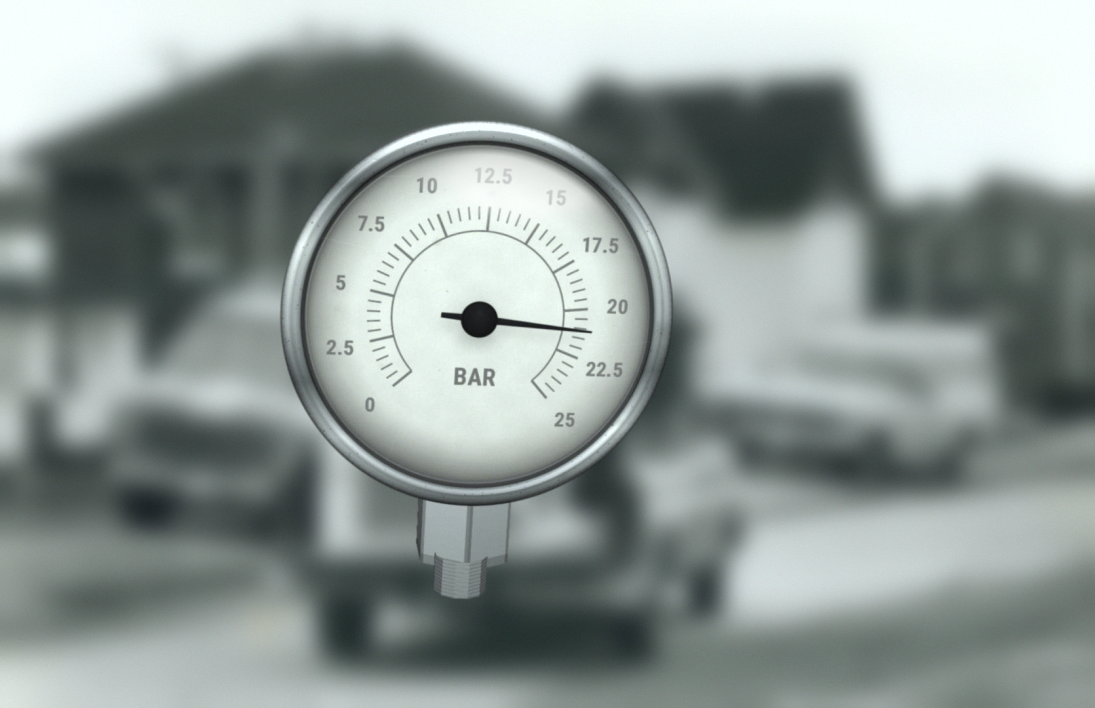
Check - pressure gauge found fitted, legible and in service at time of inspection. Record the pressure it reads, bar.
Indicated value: 21 bar
